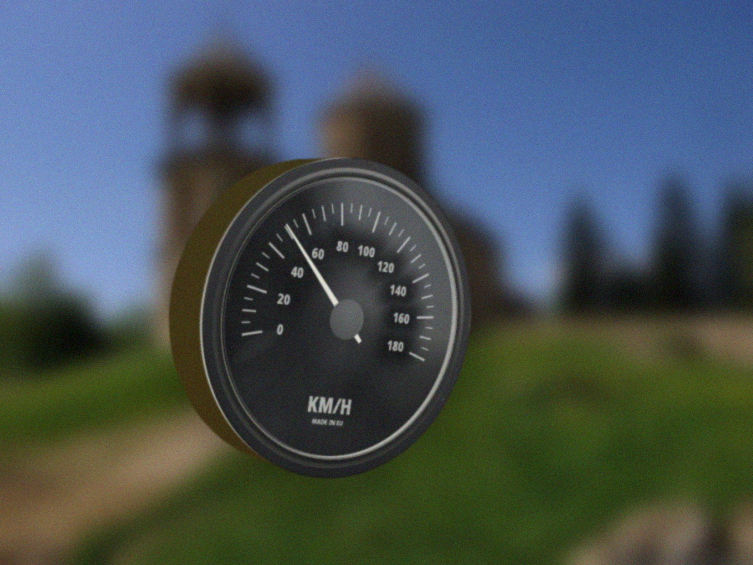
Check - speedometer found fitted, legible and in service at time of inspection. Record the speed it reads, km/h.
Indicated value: 50 km/h
